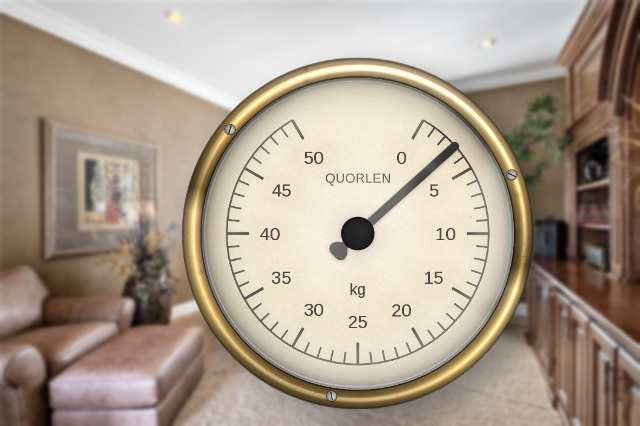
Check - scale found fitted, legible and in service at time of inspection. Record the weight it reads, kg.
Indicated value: 3 kg
